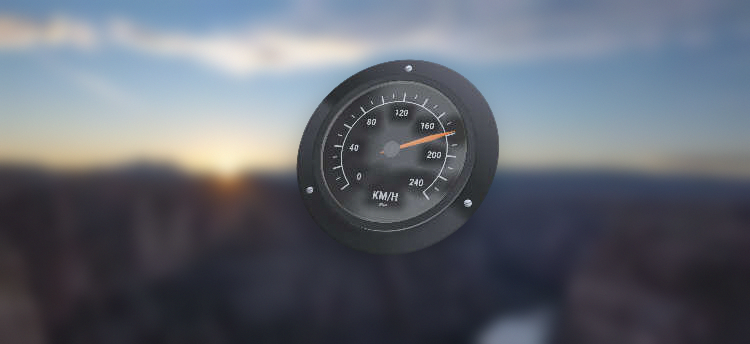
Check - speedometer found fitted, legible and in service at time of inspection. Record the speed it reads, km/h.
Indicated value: 180 km/h
